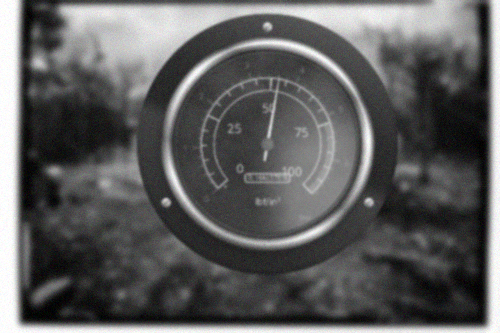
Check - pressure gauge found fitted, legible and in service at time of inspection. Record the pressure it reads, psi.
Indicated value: 52.5 psi
